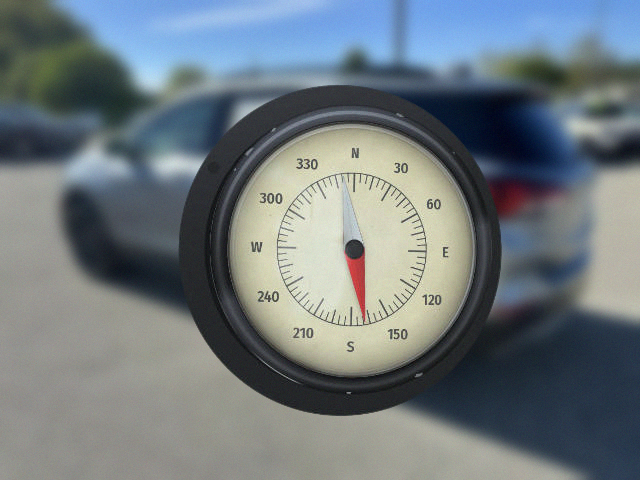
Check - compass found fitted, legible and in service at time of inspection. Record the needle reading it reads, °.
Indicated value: 170 °
